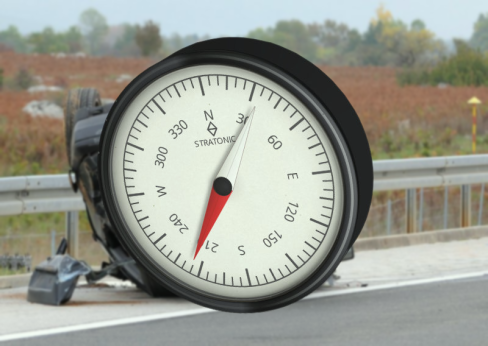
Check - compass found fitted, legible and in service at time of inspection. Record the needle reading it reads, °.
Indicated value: 215 °
